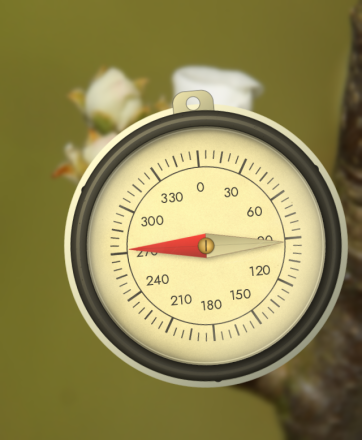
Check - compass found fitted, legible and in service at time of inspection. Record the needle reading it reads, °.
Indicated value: 272.5 °
